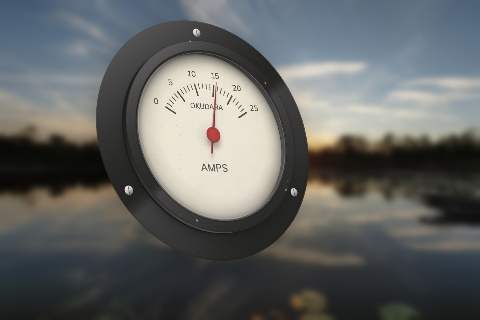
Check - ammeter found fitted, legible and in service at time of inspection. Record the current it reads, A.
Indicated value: 15 A
